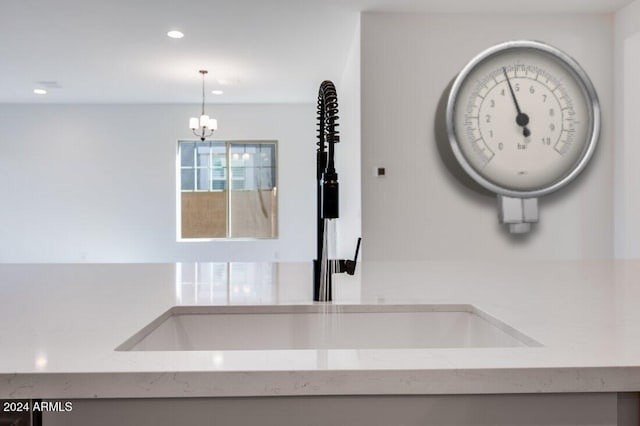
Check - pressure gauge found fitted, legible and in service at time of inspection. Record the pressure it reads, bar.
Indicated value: 4.5 bar
